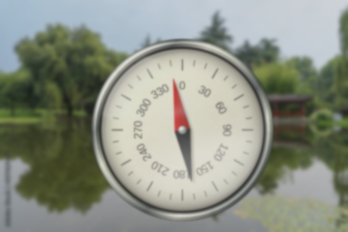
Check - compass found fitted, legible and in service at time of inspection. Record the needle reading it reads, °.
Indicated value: 350 °
